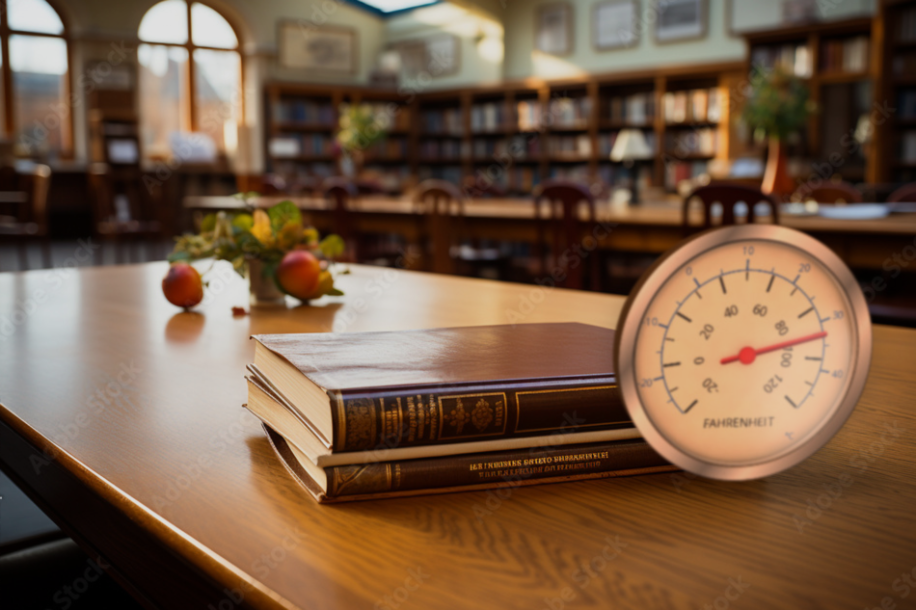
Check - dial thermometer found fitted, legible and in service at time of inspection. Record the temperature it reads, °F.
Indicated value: 90 °F
